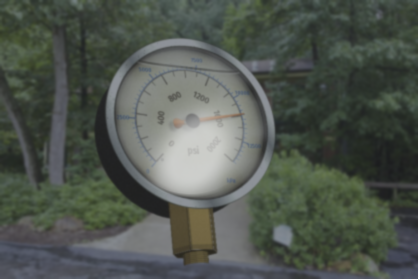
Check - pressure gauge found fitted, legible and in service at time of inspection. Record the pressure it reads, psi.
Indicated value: 1600 psi
